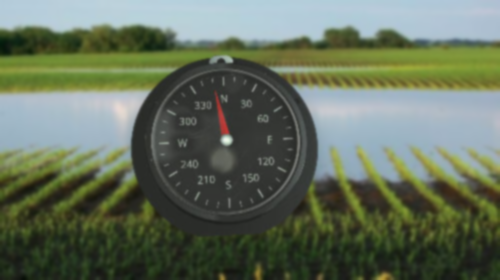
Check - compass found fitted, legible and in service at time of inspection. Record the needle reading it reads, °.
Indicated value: 350 °
